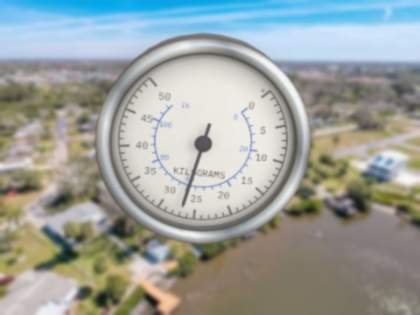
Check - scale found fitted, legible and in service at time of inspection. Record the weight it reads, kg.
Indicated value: 27 kg
